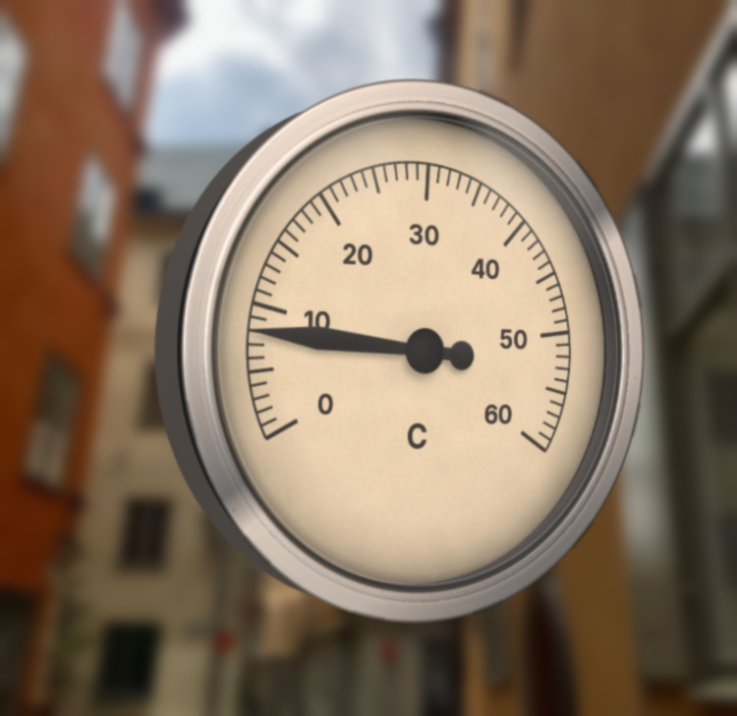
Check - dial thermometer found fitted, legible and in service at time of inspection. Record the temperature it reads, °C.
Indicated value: 8 °C
